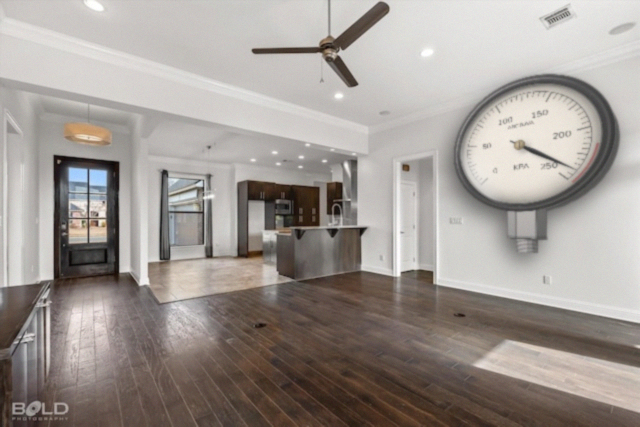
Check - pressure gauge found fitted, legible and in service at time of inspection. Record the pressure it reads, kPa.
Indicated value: 240 kPa
